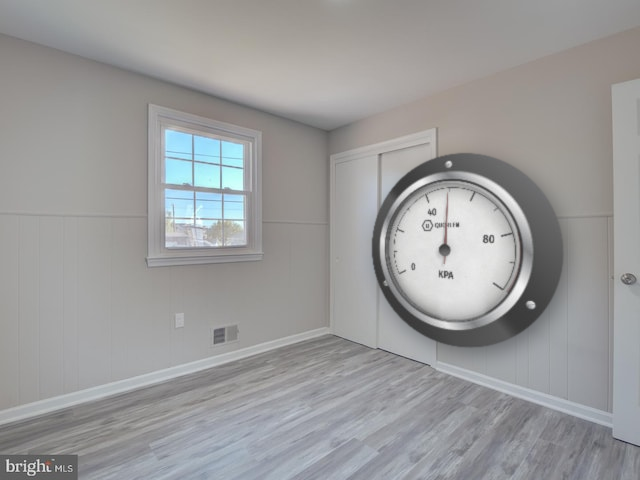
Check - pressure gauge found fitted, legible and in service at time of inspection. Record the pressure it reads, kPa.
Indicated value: 50 kPa
